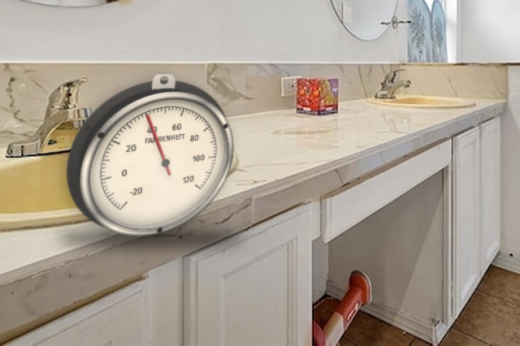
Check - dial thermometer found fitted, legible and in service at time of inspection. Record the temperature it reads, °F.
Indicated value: 40 °F
